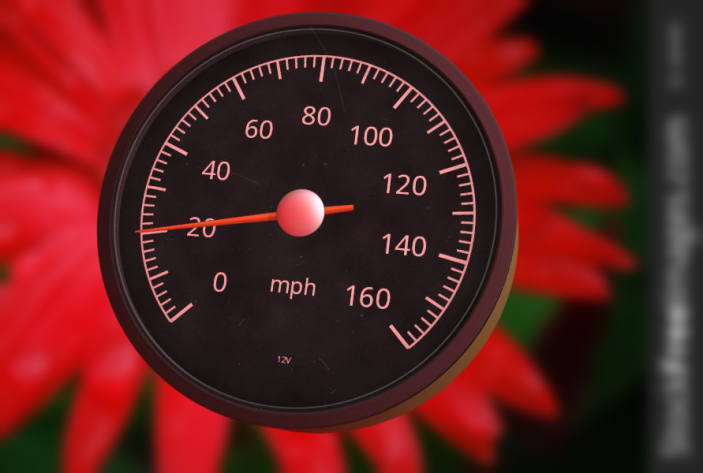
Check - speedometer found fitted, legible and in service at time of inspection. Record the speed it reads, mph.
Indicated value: 20 mph
